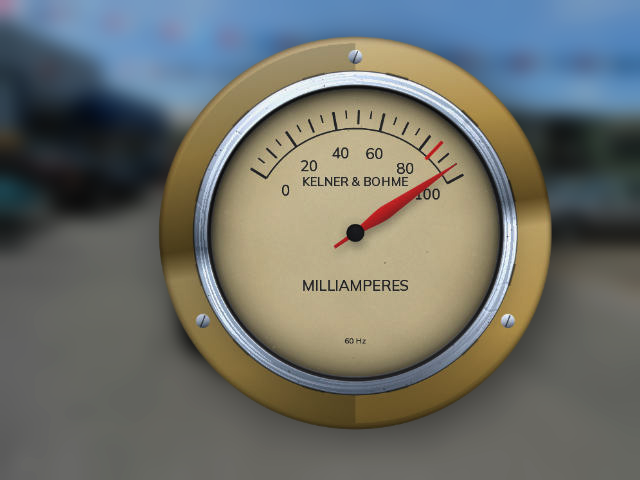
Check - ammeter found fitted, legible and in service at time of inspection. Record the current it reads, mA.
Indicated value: 95 mA
